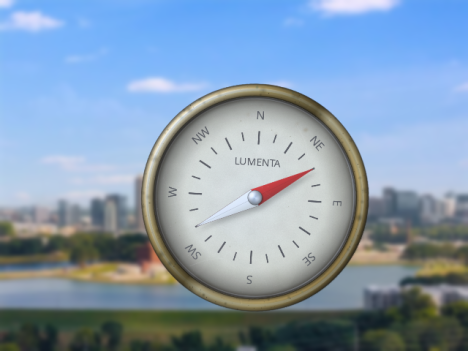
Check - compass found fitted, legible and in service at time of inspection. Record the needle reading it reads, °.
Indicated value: 60 °
